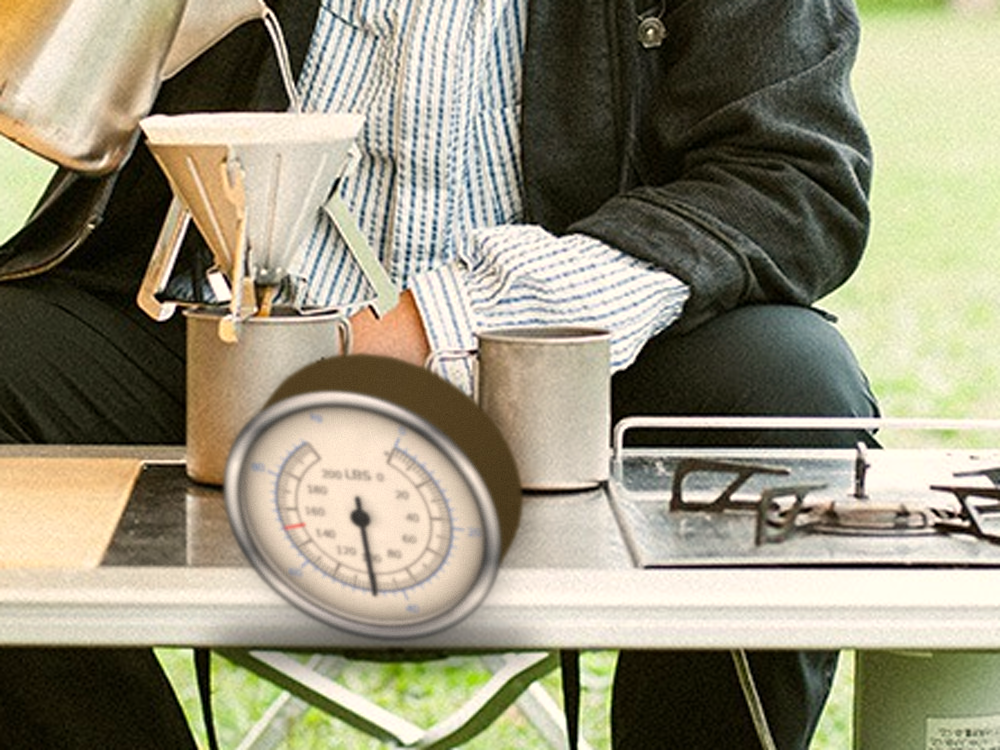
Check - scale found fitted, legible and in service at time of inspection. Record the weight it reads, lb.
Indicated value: 100 lb
